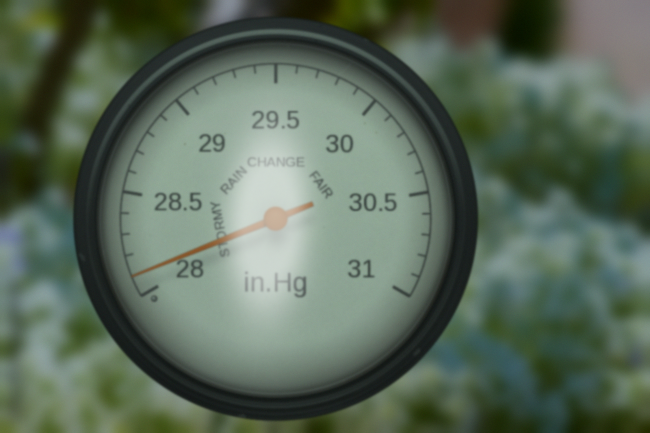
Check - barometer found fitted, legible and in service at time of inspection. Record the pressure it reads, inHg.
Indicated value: 28.1 inHg
